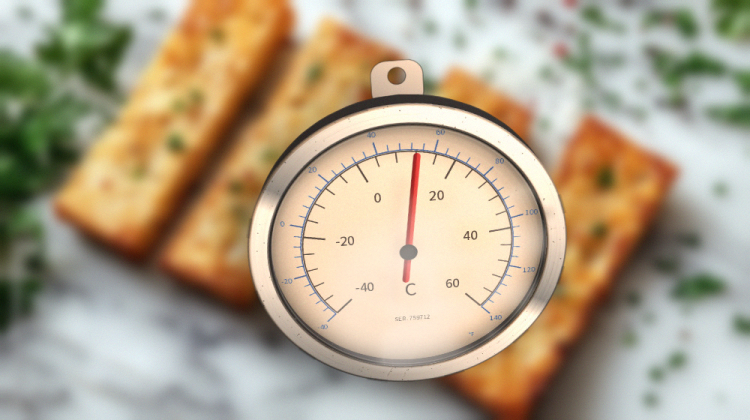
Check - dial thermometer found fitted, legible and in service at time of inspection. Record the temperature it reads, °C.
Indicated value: 12 °C
